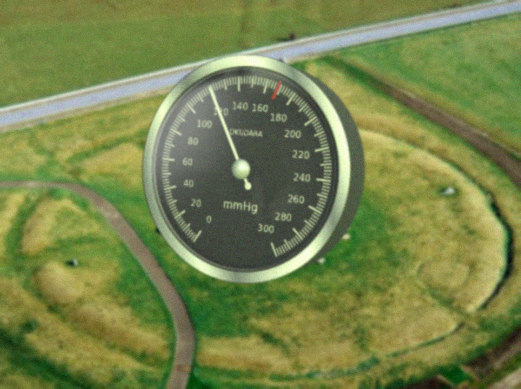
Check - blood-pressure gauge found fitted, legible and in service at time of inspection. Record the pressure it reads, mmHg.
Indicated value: 120 mmHg
